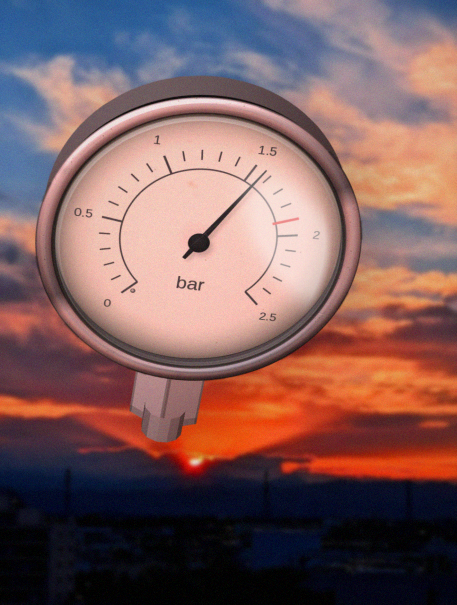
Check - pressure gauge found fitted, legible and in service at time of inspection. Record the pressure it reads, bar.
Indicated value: 1.55 bar
